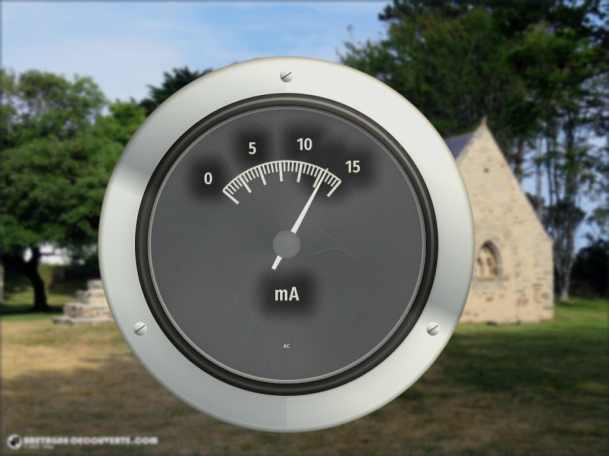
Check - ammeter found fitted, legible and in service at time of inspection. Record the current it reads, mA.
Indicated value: 13 mA
